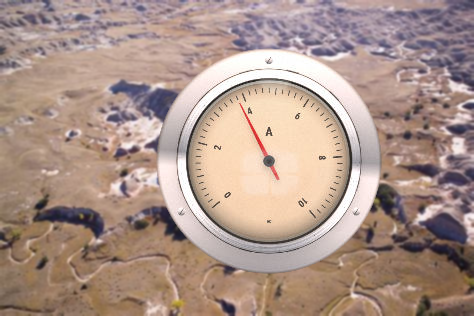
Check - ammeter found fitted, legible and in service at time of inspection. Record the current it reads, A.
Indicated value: 3.8 A
